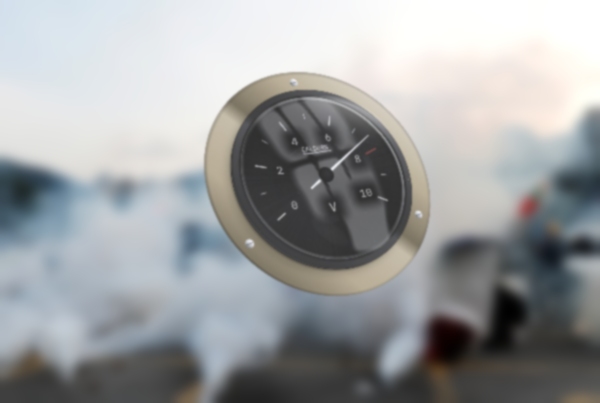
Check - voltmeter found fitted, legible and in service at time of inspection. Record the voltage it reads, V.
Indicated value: 7.5 V
